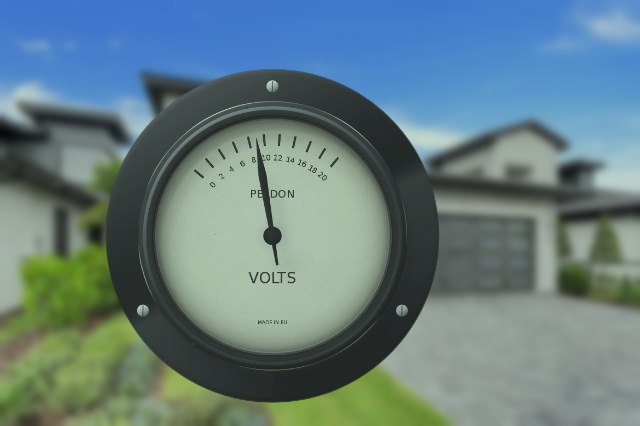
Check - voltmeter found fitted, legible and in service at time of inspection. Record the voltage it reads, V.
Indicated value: 9 V
